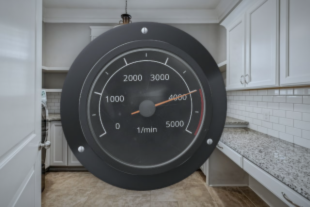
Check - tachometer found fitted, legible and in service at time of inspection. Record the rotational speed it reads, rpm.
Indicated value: 4000 rpm
